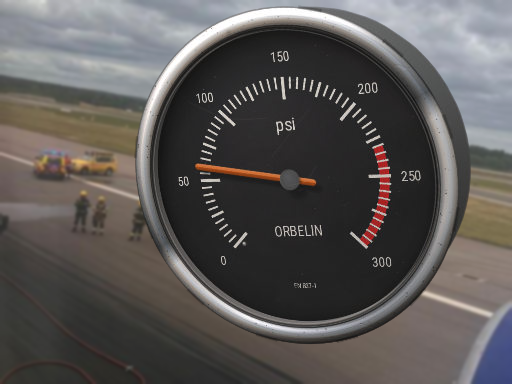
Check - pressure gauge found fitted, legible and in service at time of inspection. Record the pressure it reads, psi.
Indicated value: 60 psi
